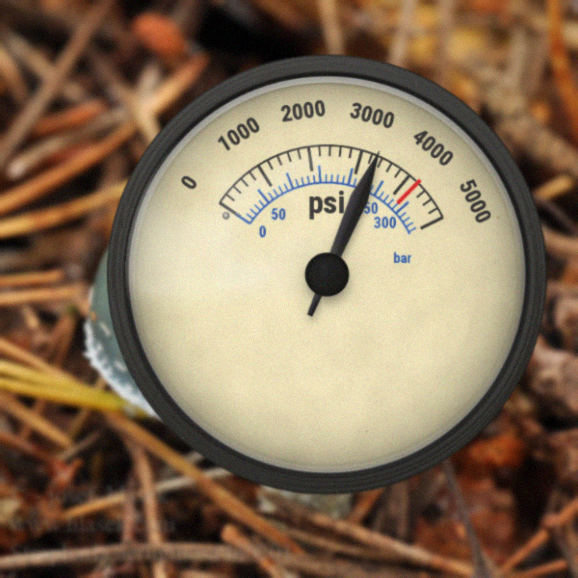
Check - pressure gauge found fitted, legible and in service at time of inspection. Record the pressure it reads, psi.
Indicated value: 3300 psi
